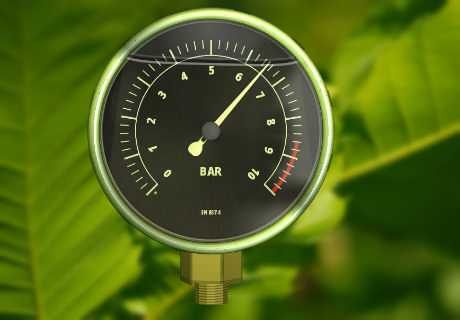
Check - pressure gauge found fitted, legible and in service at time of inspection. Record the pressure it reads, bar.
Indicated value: 6.5 bar
